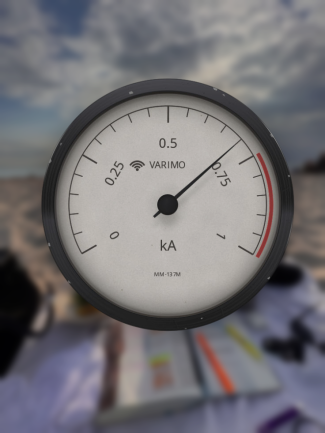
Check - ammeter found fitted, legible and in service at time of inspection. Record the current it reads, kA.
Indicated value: 0.7 kA
